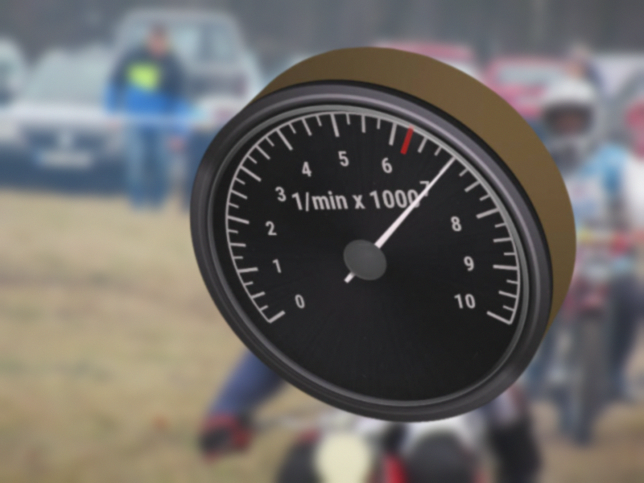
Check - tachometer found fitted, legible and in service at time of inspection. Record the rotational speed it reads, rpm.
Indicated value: 7000 rpm
